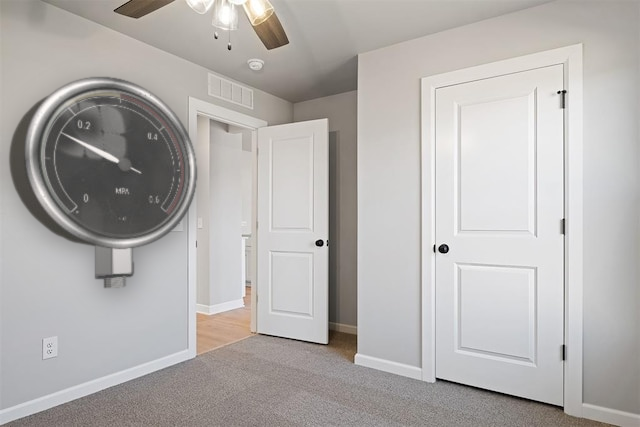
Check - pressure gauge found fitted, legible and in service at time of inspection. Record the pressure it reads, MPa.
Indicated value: 0.15 MPa
